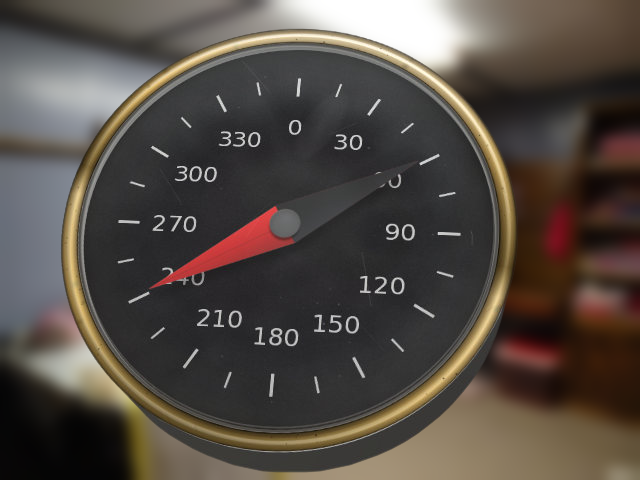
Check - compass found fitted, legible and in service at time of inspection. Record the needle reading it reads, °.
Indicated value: 240 °
